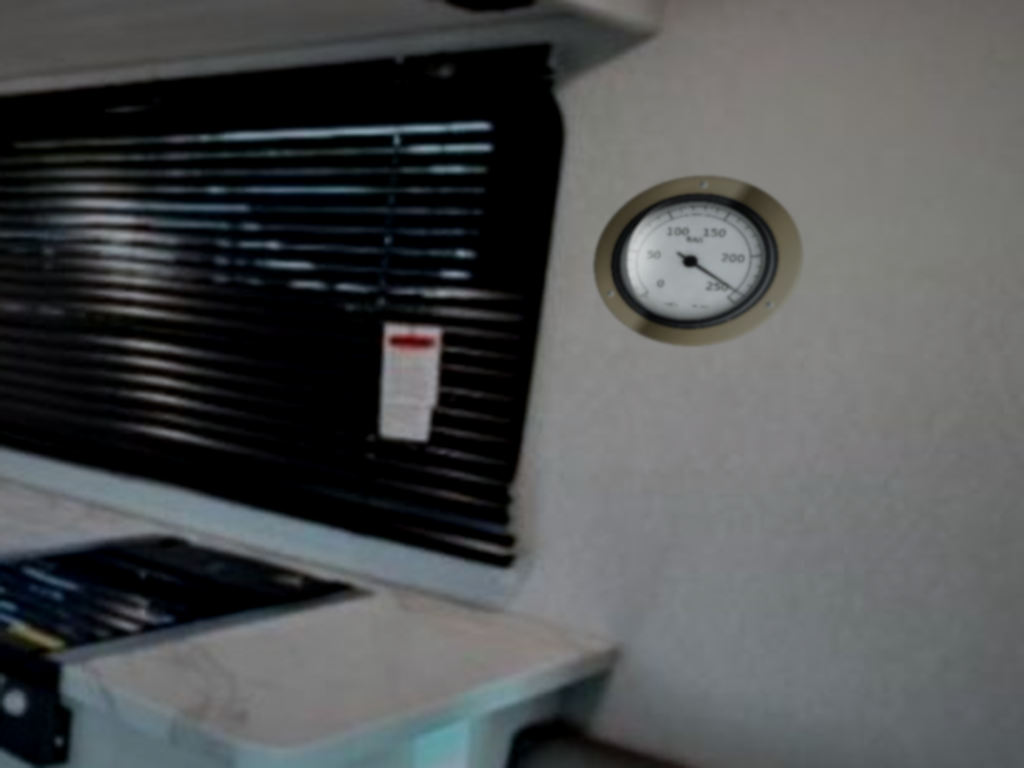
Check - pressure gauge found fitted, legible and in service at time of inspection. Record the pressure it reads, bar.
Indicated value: 240 bar
